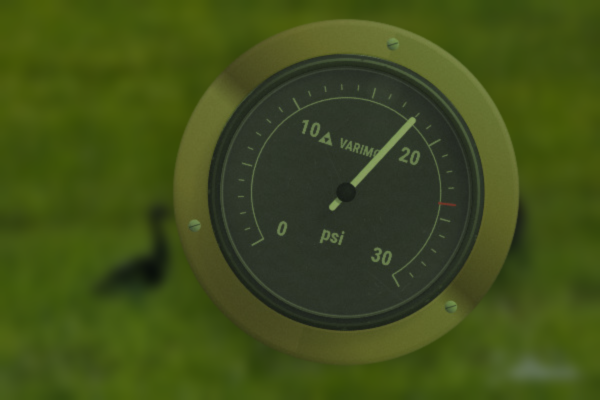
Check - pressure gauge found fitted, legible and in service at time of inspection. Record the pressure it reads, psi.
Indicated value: 18 psi
